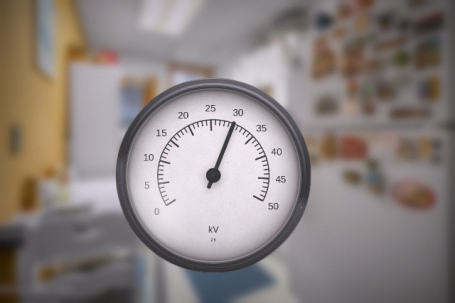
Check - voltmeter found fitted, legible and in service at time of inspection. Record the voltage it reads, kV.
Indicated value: 30 kV
